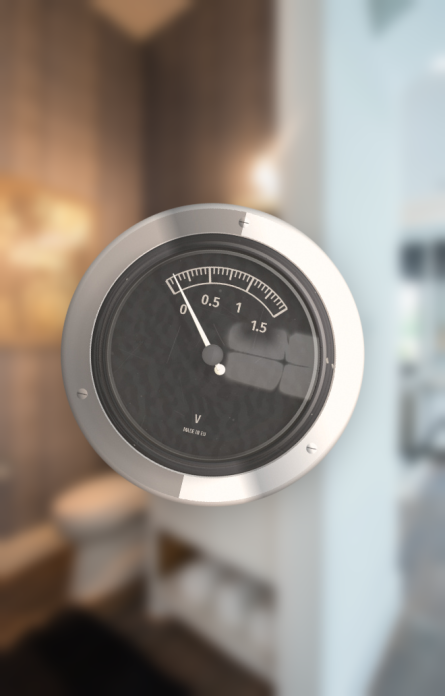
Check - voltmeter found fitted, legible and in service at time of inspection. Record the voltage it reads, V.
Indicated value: 0.1 V
